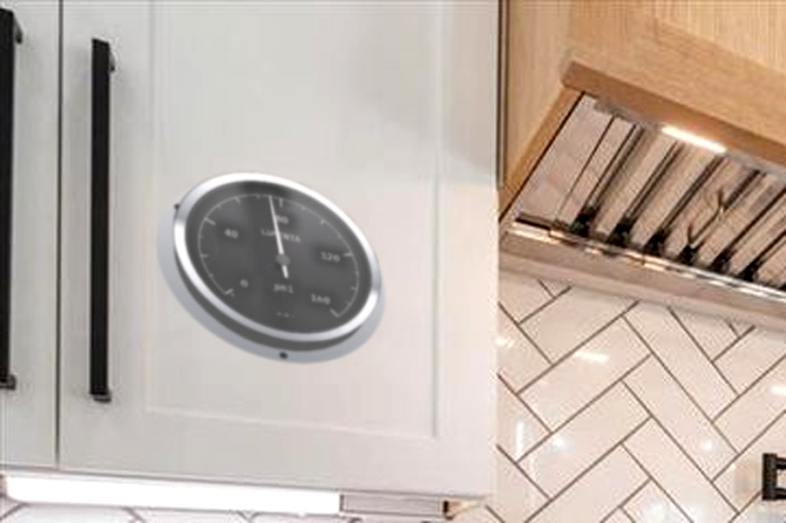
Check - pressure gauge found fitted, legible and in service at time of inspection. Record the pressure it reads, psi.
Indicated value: 75 psi
